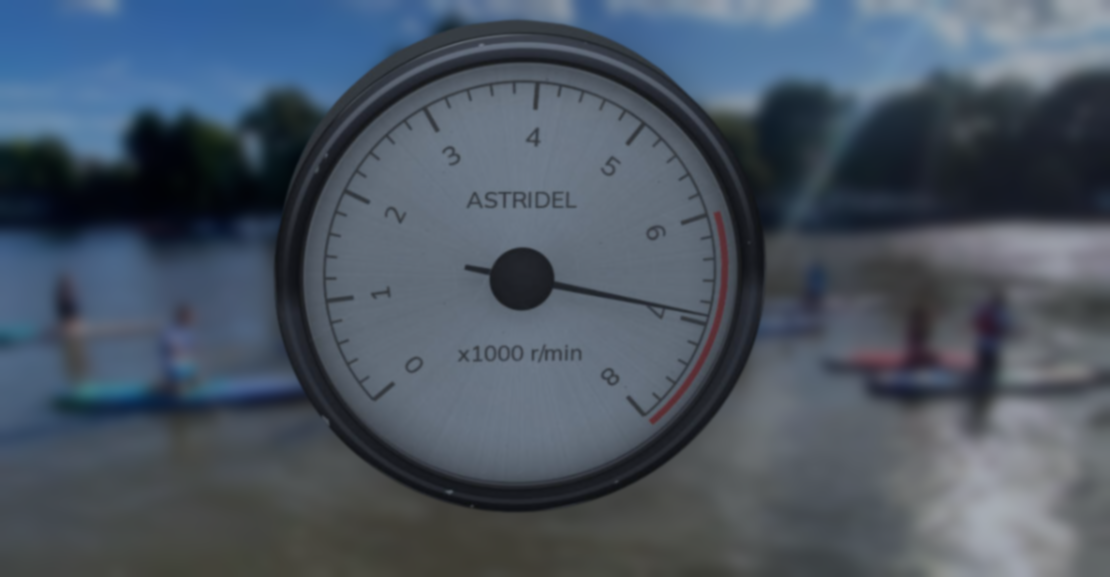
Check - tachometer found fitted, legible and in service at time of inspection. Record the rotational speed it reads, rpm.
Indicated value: 6900 rpm
